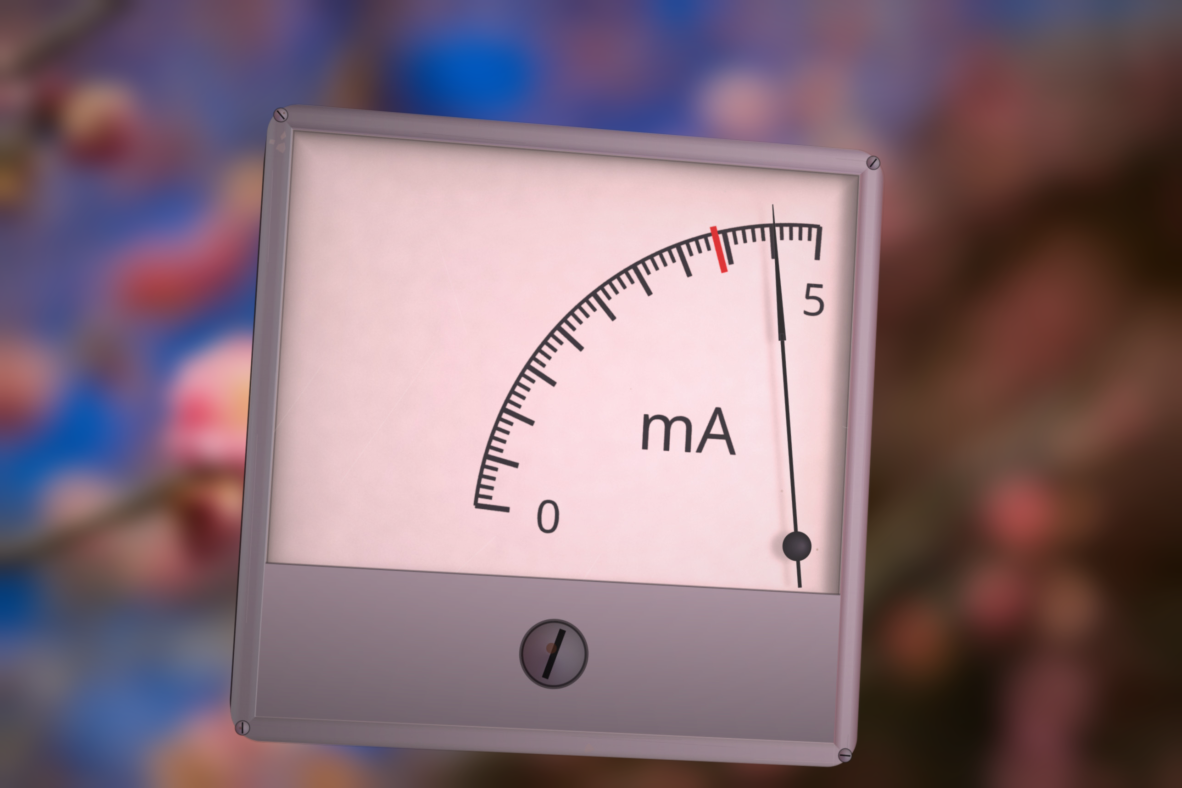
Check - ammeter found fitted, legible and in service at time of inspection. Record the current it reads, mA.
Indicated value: 4.5 mA
